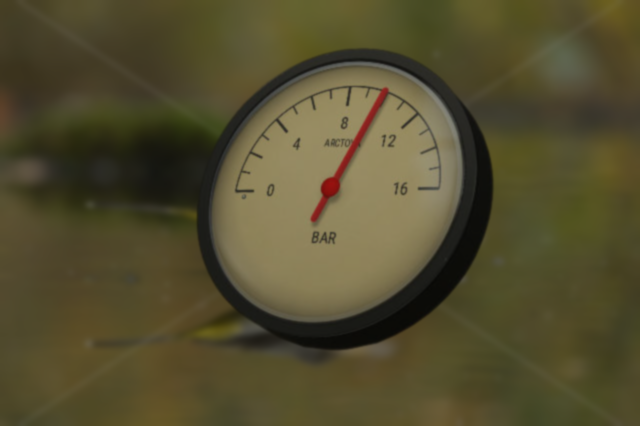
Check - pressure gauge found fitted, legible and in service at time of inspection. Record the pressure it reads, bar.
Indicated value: 10 bar
